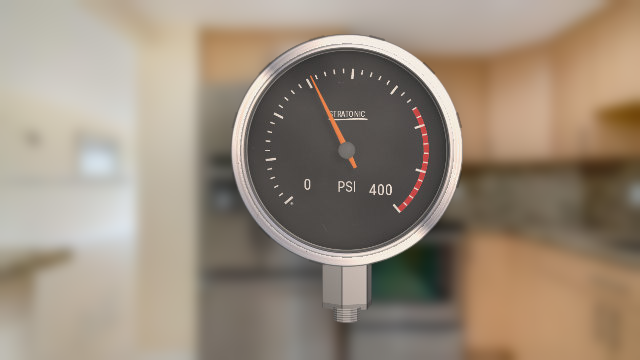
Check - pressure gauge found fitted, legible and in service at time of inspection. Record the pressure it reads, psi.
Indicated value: 155 psi
